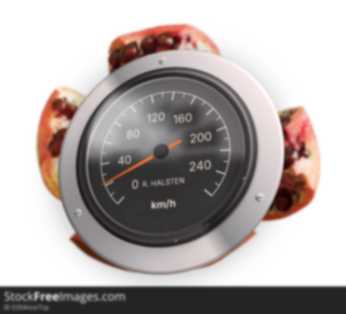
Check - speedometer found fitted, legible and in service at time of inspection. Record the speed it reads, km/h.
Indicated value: 20 km/h
